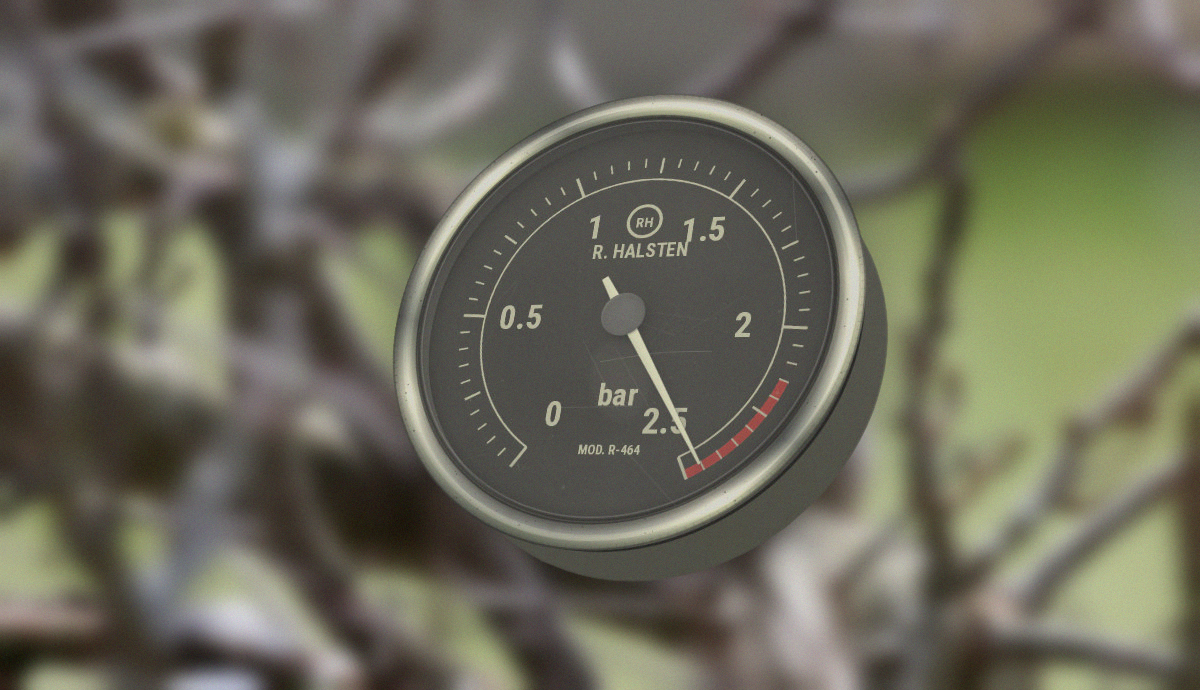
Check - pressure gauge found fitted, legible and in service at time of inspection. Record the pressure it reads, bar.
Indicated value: 2.45 bar
